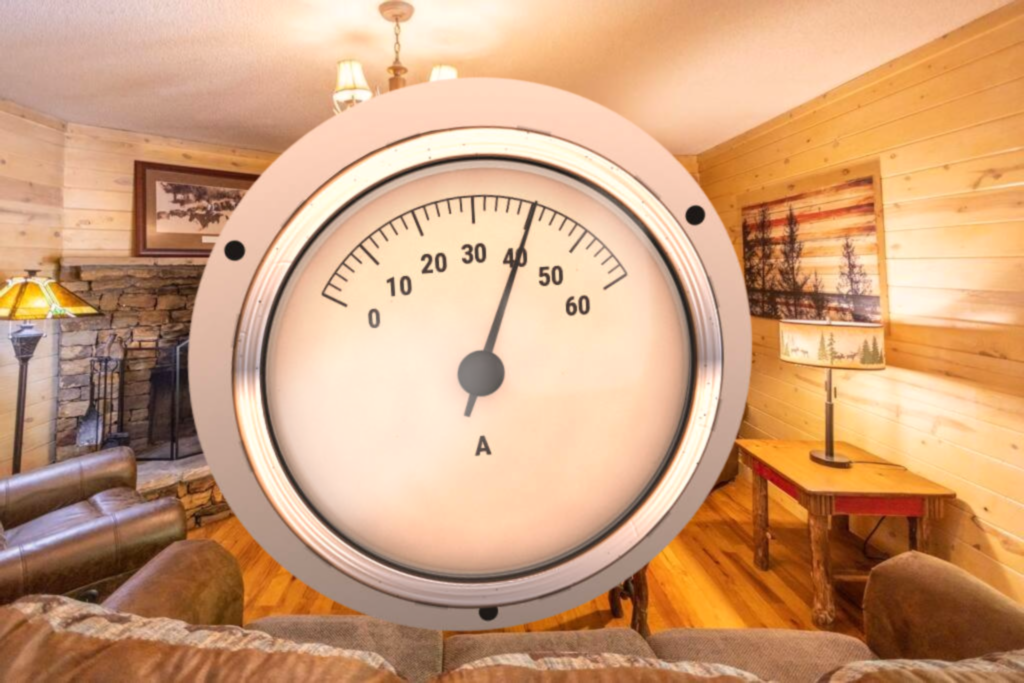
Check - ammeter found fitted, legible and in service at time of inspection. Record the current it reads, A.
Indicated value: 40 A
